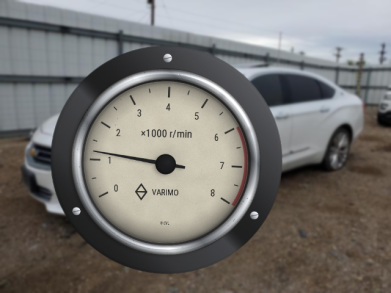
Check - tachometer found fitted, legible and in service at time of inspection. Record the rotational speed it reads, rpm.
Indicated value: 1250 rpm
